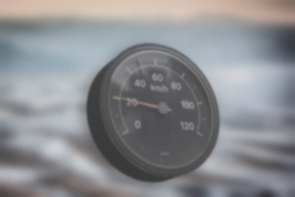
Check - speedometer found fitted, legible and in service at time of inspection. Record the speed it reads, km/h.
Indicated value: 20 km/h
